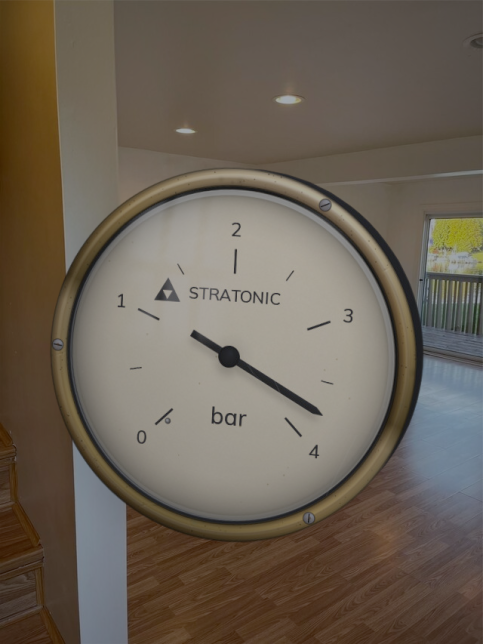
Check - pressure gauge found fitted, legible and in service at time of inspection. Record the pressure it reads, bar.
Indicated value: 3.75 bar
